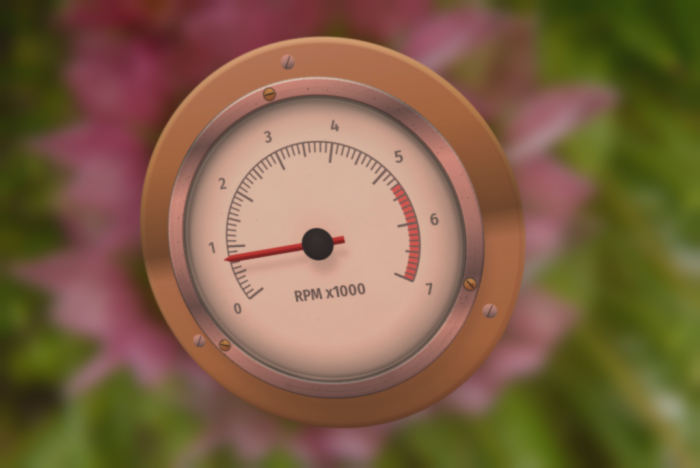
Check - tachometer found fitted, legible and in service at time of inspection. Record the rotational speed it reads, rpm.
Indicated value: 800 rpm
